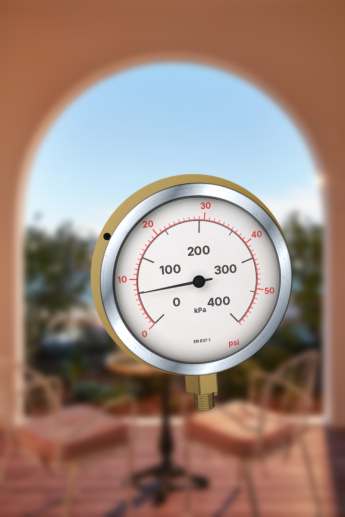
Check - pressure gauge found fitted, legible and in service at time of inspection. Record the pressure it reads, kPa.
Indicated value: 50 kPa
